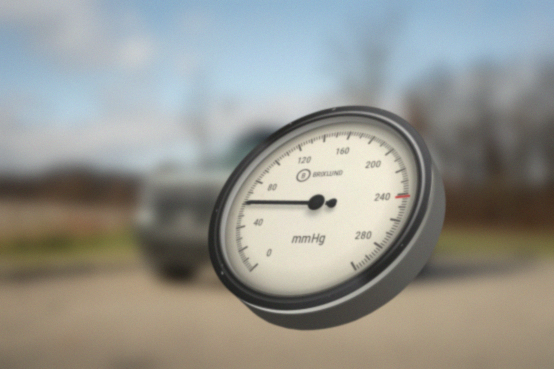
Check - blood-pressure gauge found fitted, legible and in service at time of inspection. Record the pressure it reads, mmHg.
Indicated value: 60 mmHg
